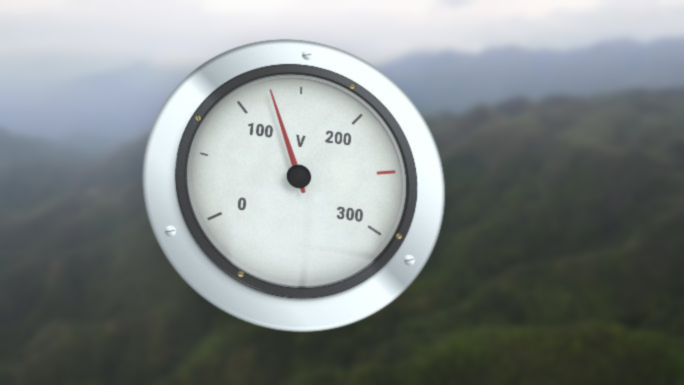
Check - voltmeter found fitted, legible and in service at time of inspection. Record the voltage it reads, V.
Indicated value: 125 V
